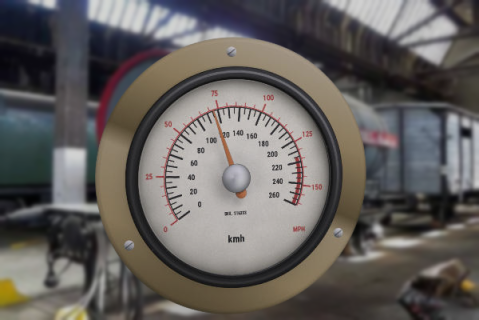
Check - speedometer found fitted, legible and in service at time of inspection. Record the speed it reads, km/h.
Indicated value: 115 km/h
